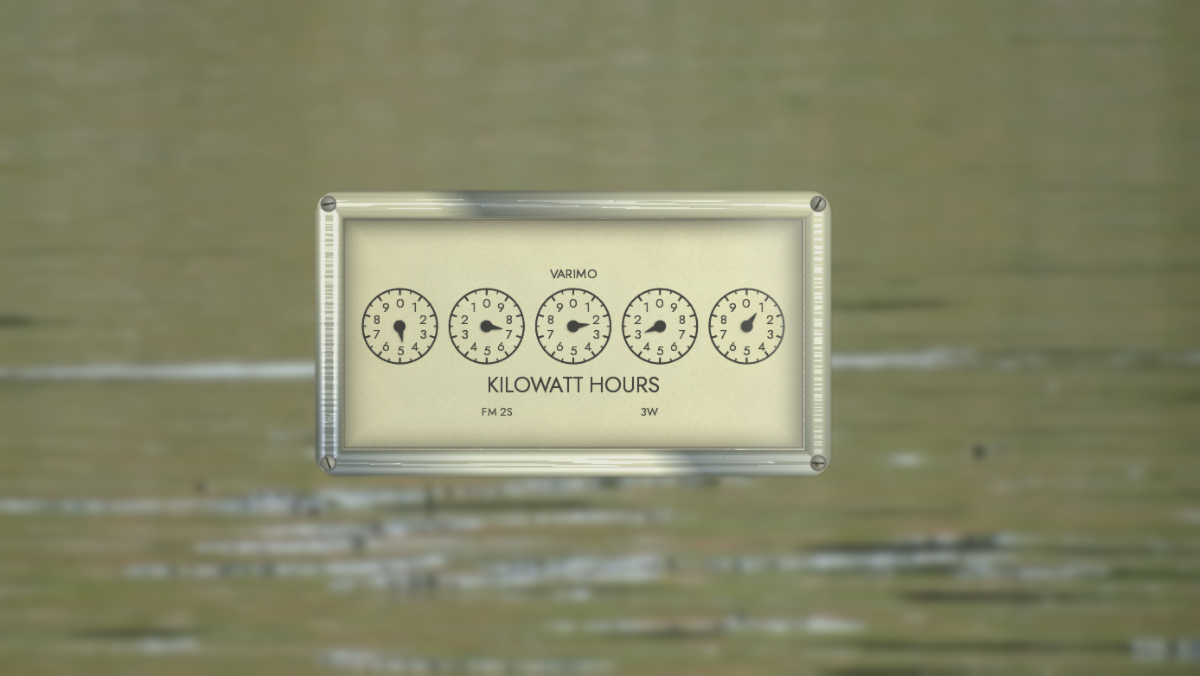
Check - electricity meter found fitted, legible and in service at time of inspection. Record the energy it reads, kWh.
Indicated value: 47231 kWh
